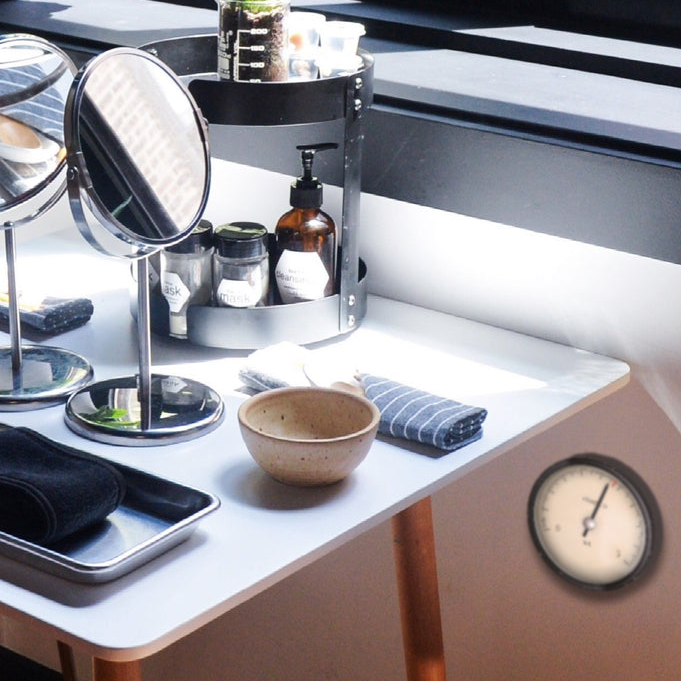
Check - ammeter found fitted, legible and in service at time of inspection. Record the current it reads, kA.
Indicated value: 2.75 kA
